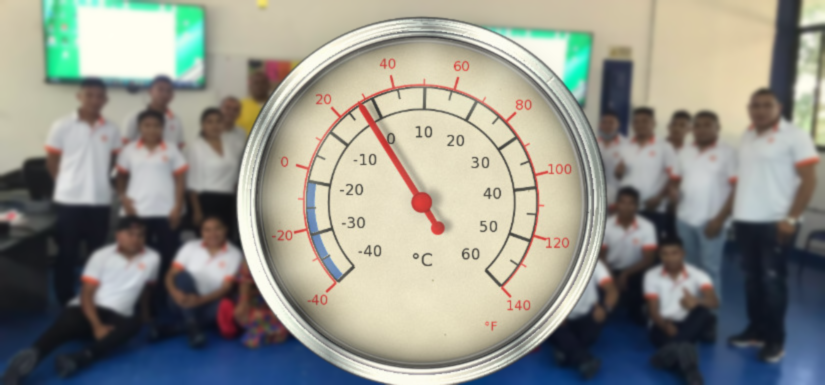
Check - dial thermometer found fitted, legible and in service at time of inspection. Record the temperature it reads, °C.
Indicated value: -2.5 °C
